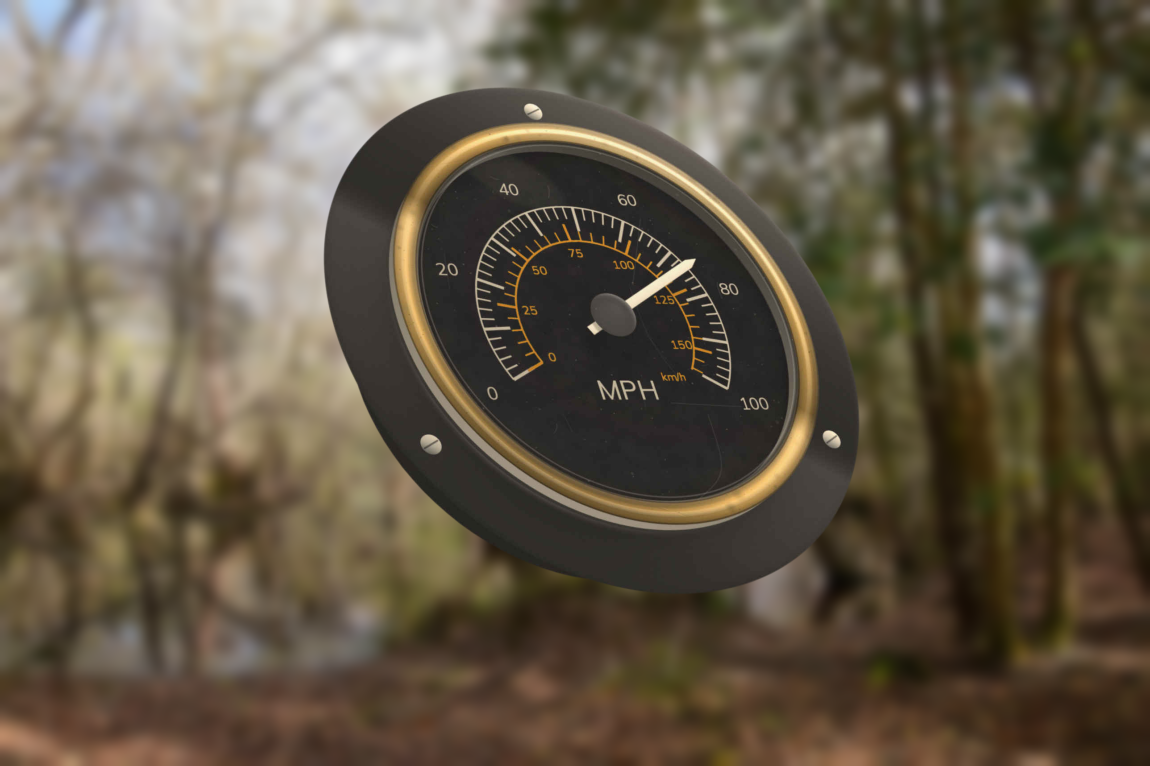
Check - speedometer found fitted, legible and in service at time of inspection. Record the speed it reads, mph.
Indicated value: 74 mph
